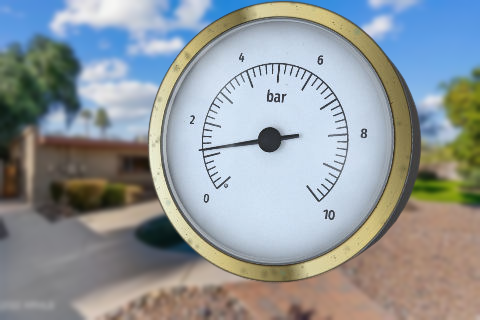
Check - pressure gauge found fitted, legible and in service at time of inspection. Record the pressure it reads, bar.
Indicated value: 1.2 bar
